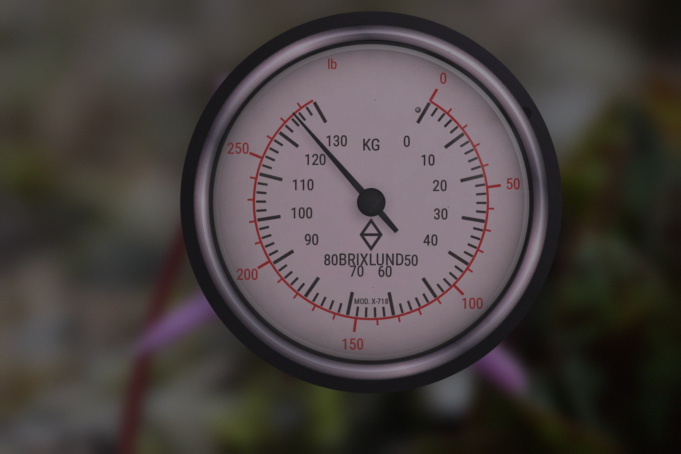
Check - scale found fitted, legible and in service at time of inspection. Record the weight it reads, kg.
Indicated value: 125 kg
